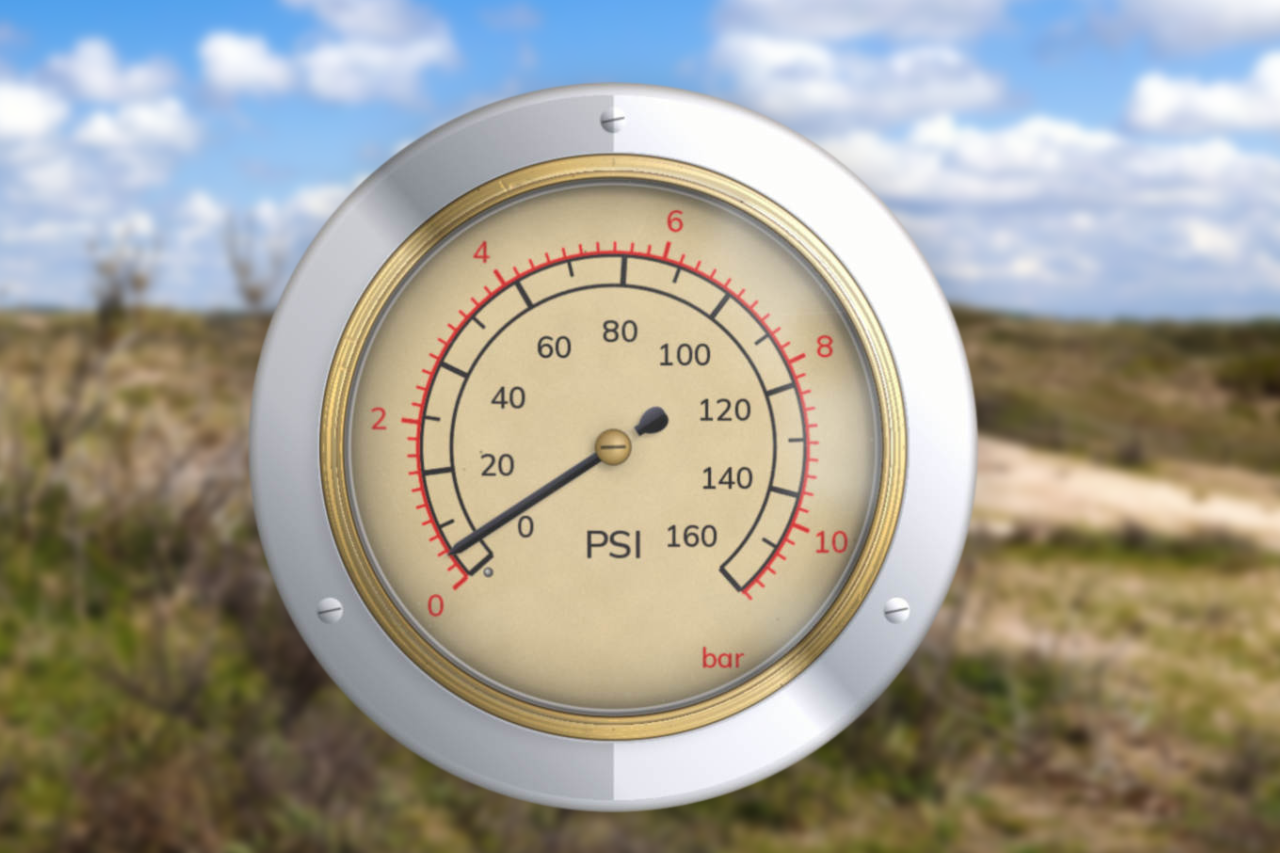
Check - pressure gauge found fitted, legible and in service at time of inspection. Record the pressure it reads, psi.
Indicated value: 5 psi
